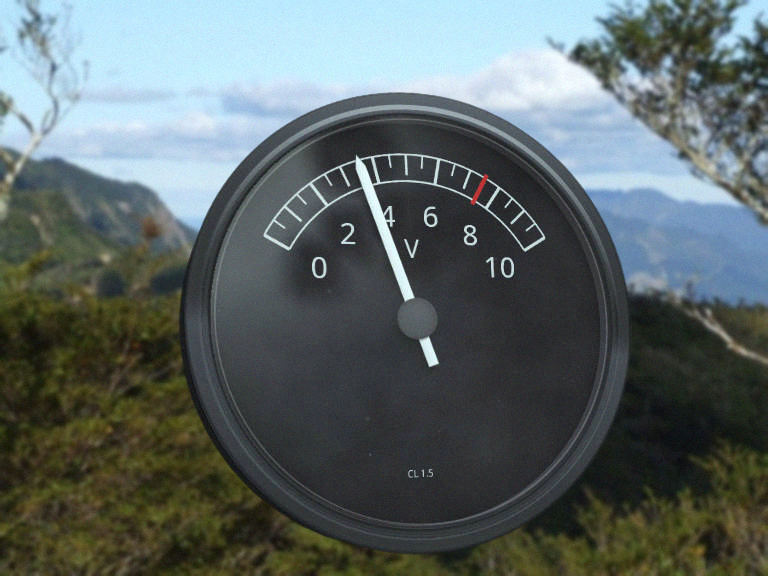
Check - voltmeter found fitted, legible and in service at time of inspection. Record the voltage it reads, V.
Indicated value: 3.5 V
